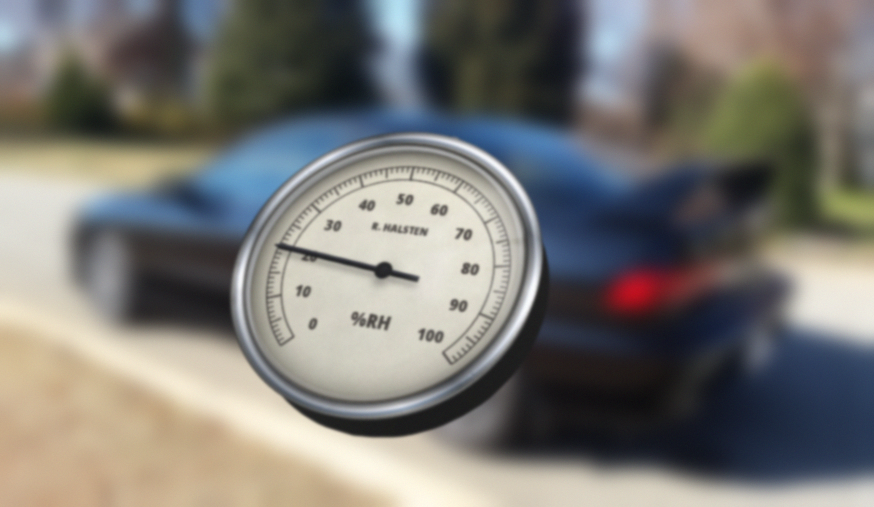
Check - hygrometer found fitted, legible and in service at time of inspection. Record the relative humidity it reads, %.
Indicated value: 20 %
